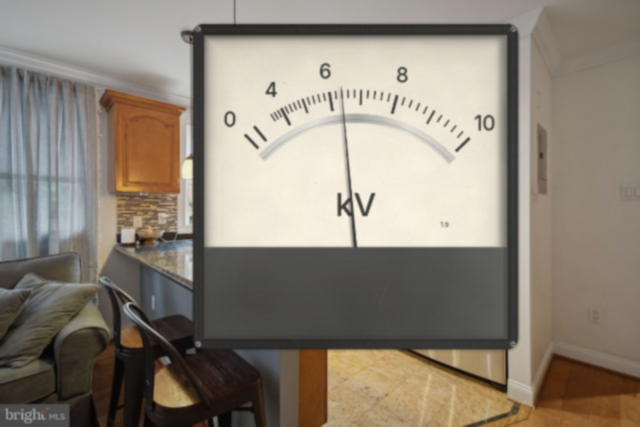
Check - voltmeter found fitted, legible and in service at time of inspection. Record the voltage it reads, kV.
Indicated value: 6.4 kV
